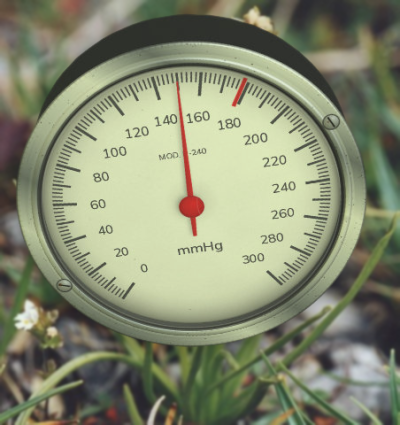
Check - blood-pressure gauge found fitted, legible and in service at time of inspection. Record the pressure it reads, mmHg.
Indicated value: 150 mmHg
